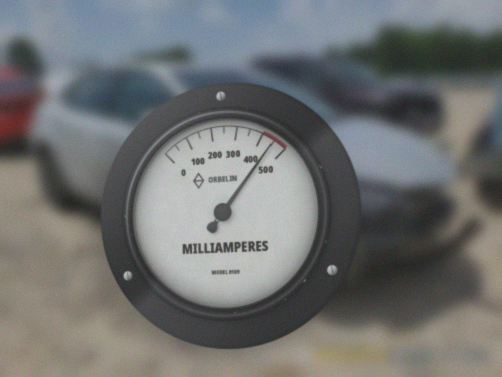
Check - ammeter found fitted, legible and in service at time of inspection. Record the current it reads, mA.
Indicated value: 450 mA
